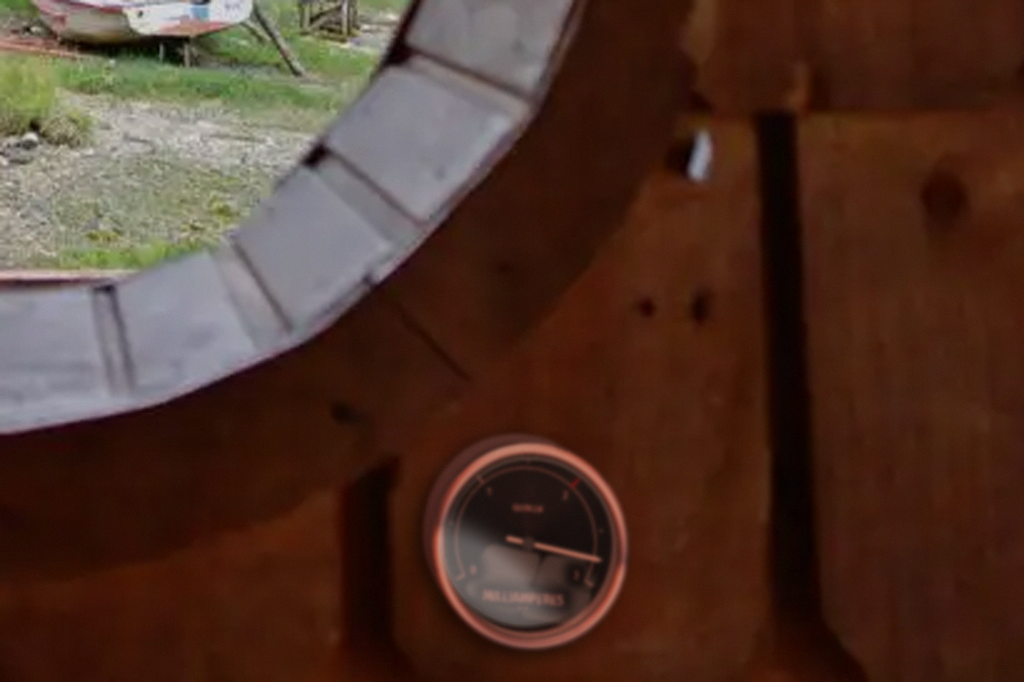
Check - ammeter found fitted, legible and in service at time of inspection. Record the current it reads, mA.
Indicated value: 2.75 mA
